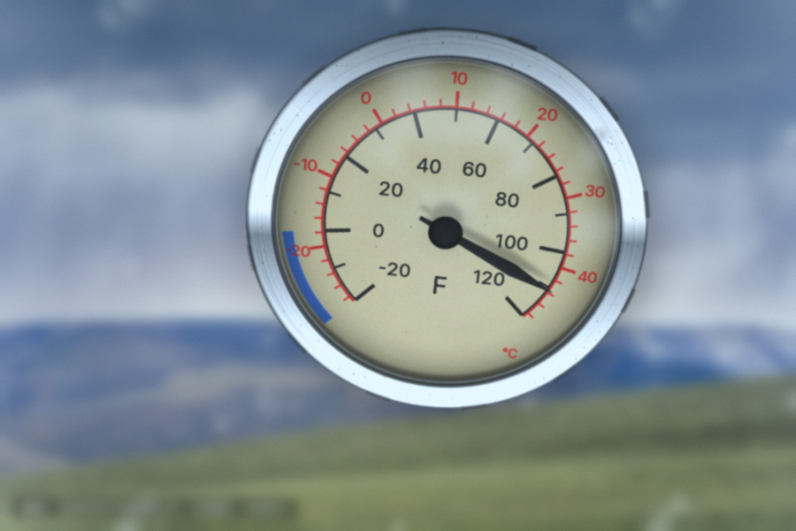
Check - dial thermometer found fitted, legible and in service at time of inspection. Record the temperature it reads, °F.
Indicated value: 110 °F
